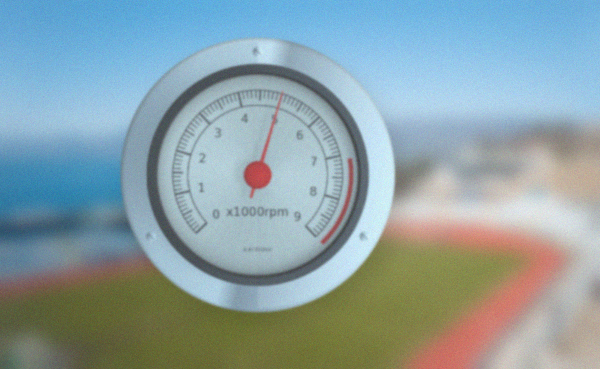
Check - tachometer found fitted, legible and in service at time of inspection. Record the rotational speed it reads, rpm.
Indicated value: 5000 rpm
